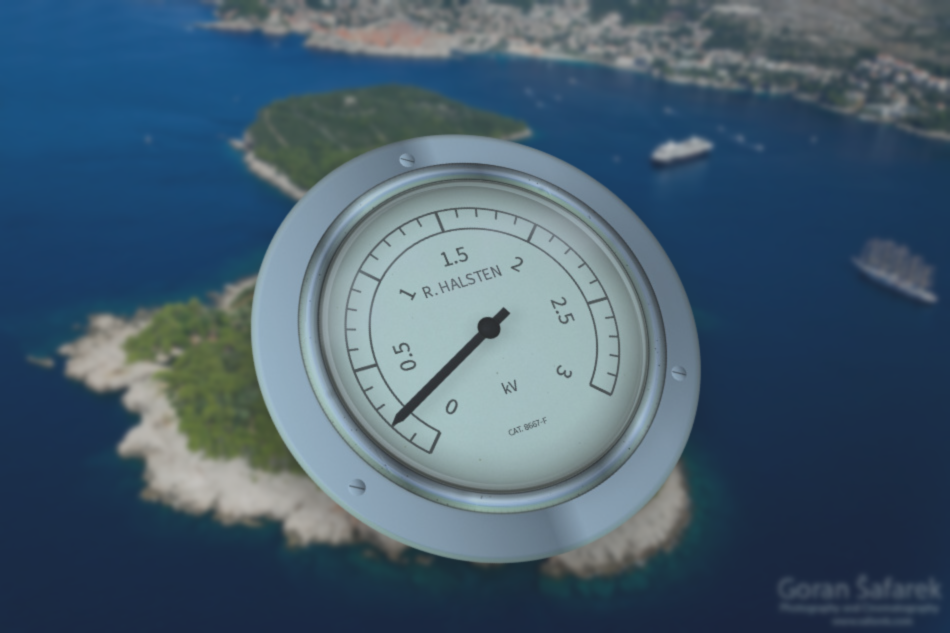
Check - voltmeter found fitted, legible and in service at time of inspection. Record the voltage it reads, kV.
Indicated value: 0.2 kV
